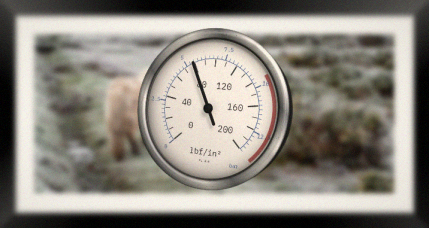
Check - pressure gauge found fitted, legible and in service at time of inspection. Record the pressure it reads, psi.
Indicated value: 80 psi
